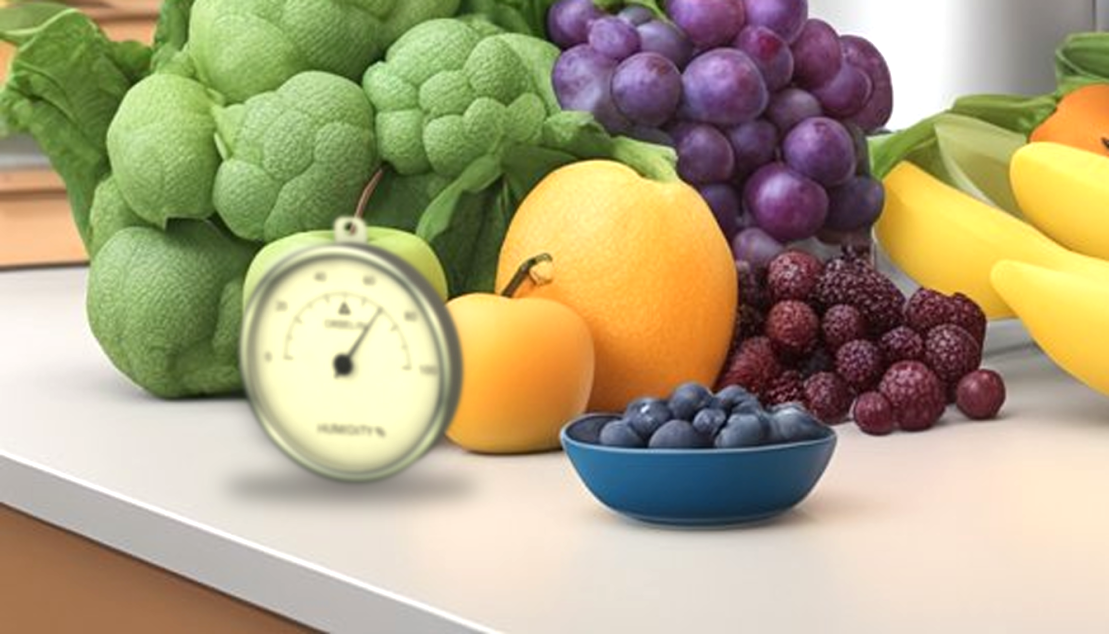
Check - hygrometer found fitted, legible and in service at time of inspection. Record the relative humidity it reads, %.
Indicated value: 70 %
